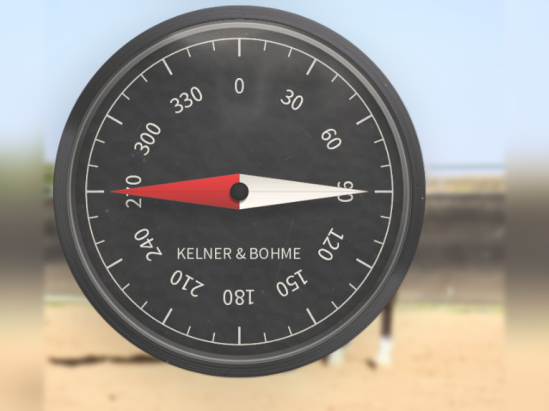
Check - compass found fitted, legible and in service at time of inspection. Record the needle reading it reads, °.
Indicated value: 270 °
